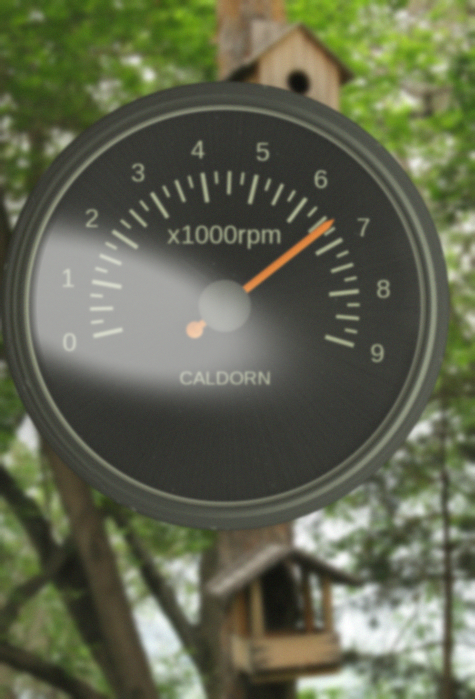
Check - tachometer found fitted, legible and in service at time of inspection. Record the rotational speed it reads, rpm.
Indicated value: 6625 rpm
